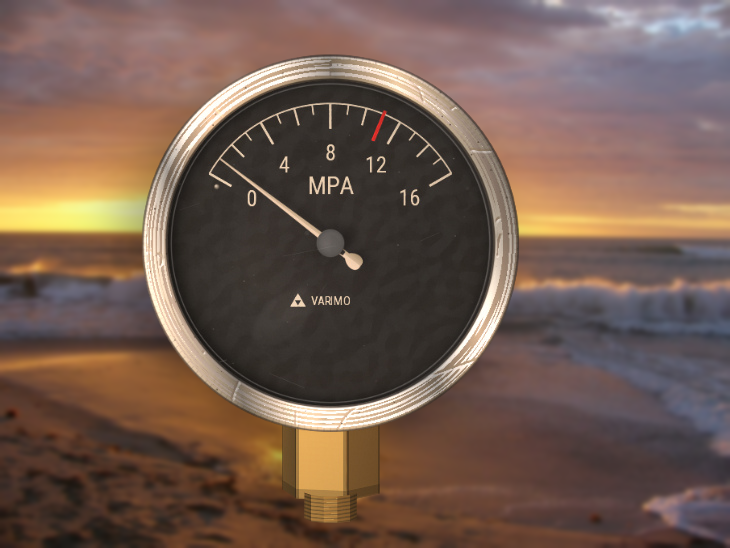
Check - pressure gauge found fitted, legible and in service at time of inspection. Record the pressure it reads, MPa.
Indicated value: 1 MPa
